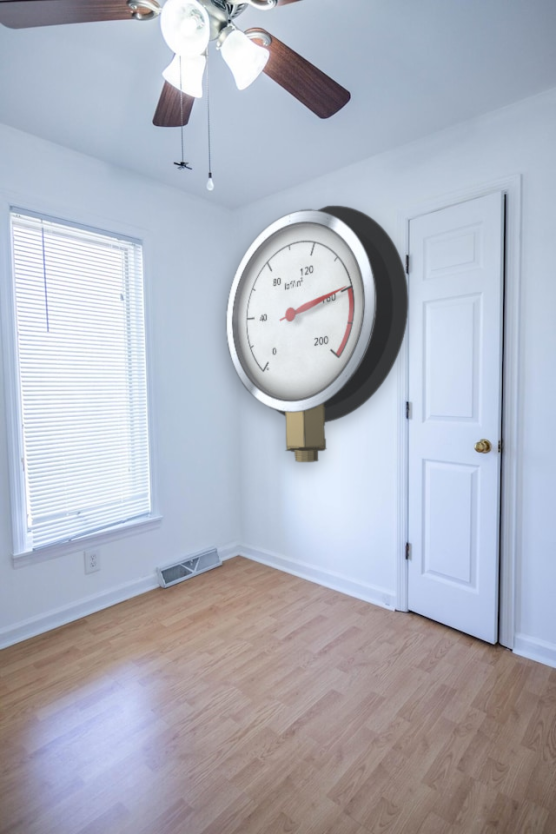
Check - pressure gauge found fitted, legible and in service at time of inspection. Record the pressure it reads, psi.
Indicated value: 160 psi
